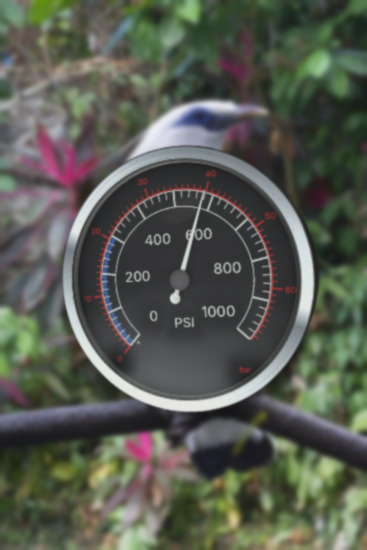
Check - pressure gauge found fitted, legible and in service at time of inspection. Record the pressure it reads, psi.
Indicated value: 580 psi
